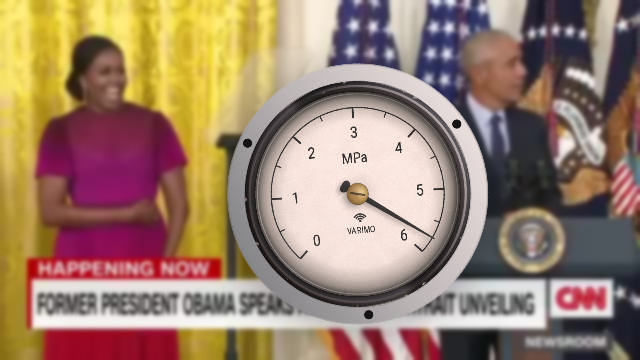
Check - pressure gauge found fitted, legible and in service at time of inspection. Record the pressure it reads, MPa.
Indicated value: 5.75 MPa
